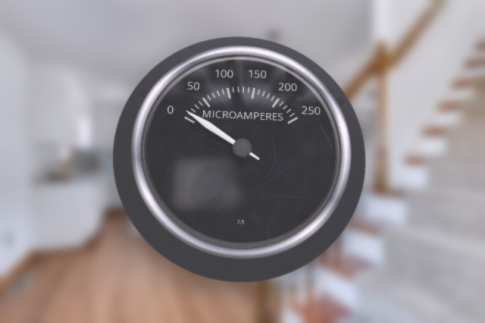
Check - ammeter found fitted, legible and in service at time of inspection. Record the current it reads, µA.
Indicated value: 10 µA
